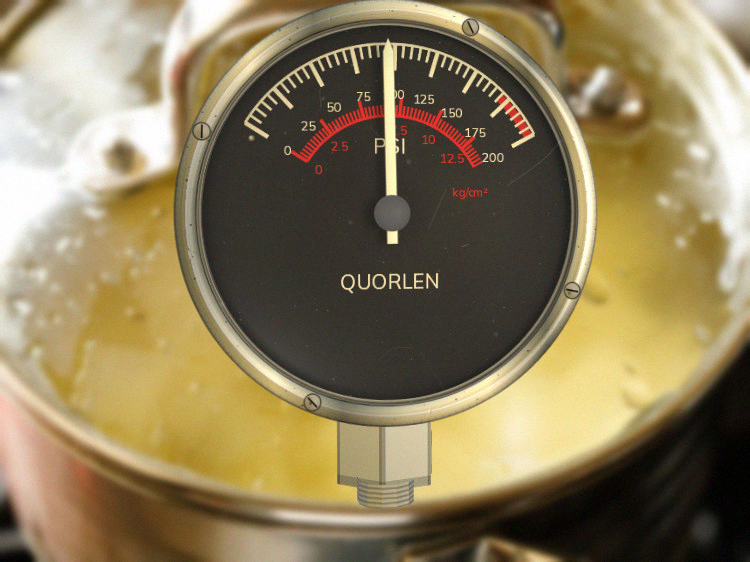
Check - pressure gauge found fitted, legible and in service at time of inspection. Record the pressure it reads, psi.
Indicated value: 95 psi
